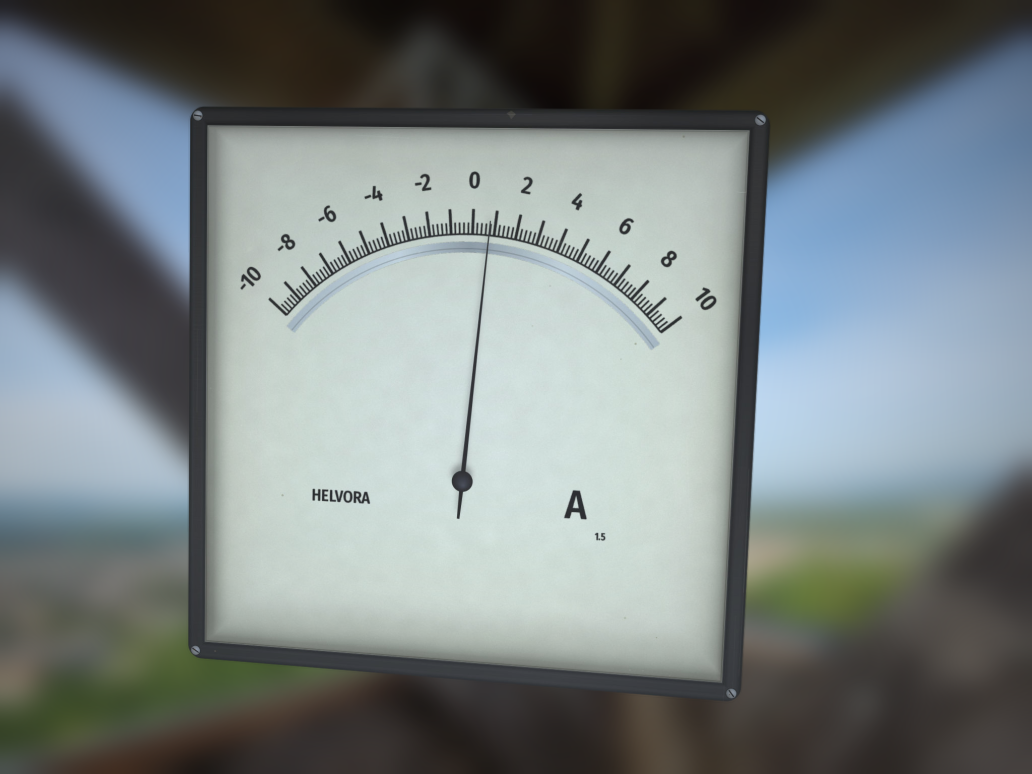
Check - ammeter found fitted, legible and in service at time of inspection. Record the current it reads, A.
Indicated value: 0.8 A
